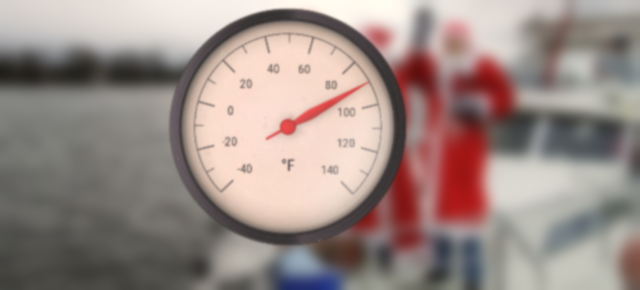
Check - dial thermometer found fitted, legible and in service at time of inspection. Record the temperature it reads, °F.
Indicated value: 90 °F
